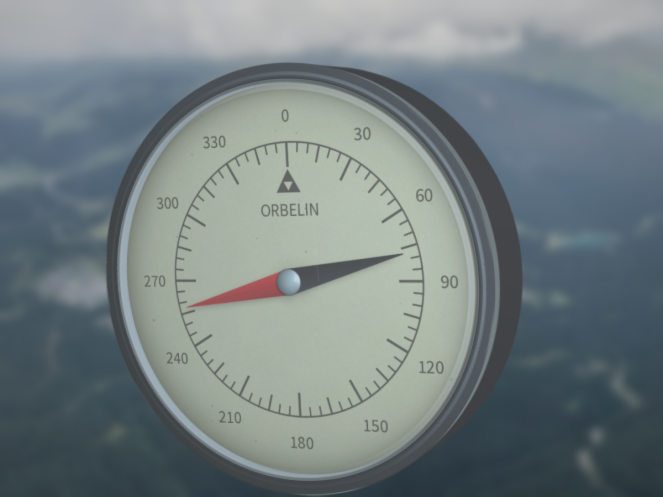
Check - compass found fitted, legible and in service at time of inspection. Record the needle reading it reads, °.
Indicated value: 257.5 °
